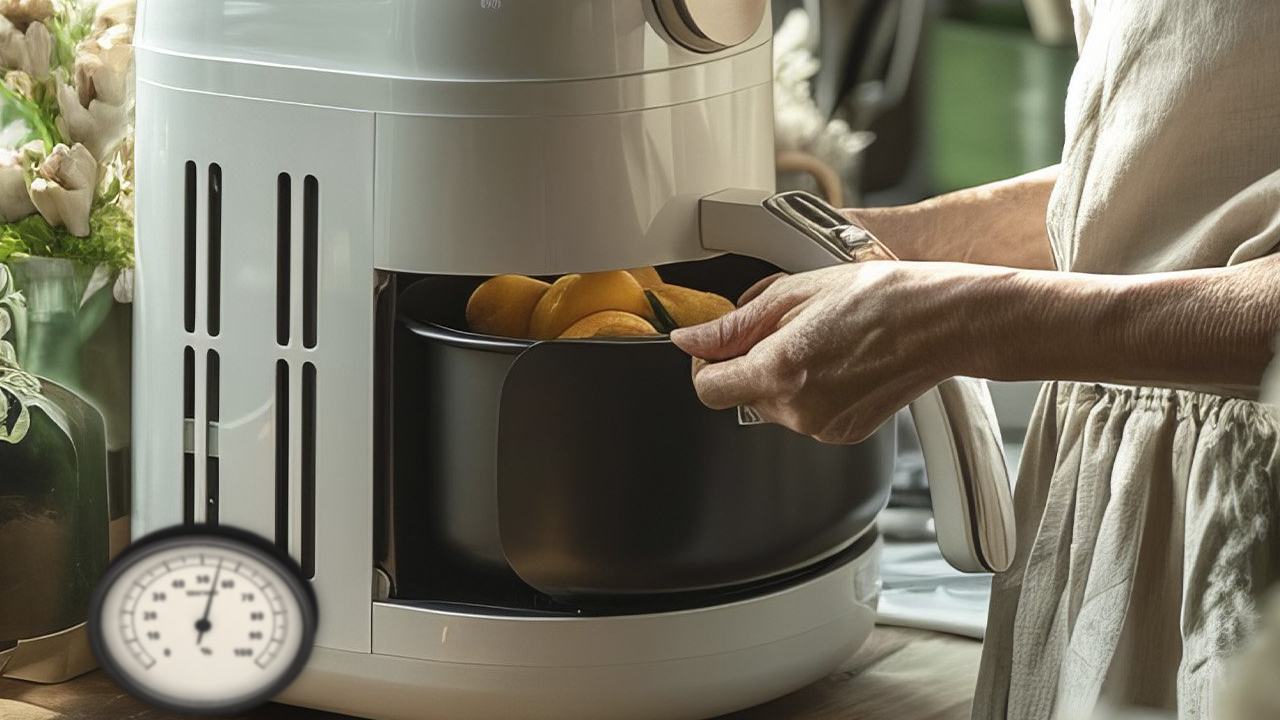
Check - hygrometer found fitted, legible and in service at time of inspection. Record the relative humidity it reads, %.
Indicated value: 55 %
